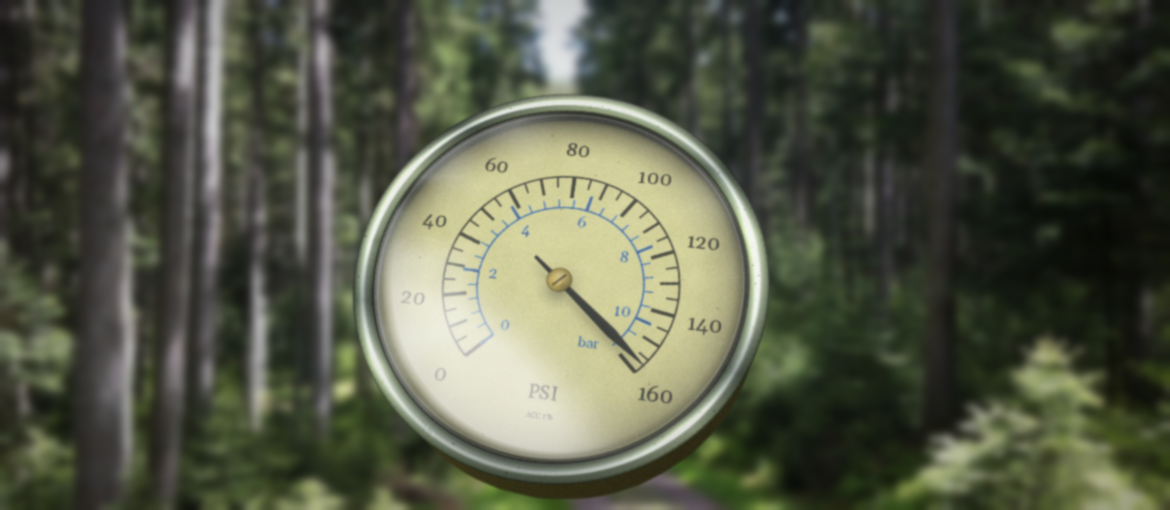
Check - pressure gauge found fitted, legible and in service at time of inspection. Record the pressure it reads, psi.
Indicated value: 157.5 psi
